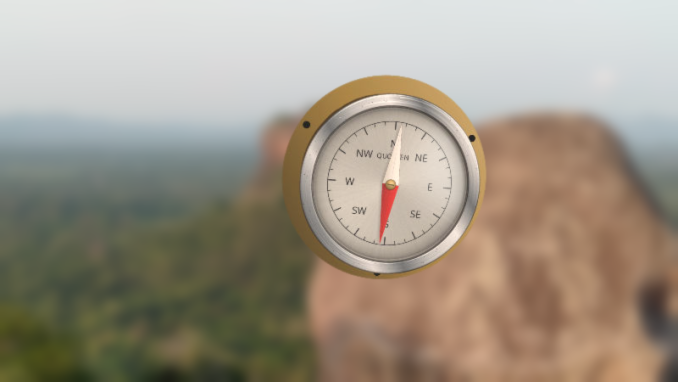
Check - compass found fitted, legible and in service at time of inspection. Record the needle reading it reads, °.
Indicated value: 185 °
